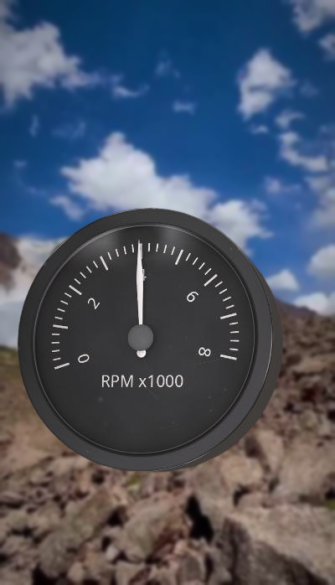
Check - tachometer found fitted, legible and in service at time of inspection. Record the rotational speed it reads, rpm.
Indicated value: 4000 rpm
